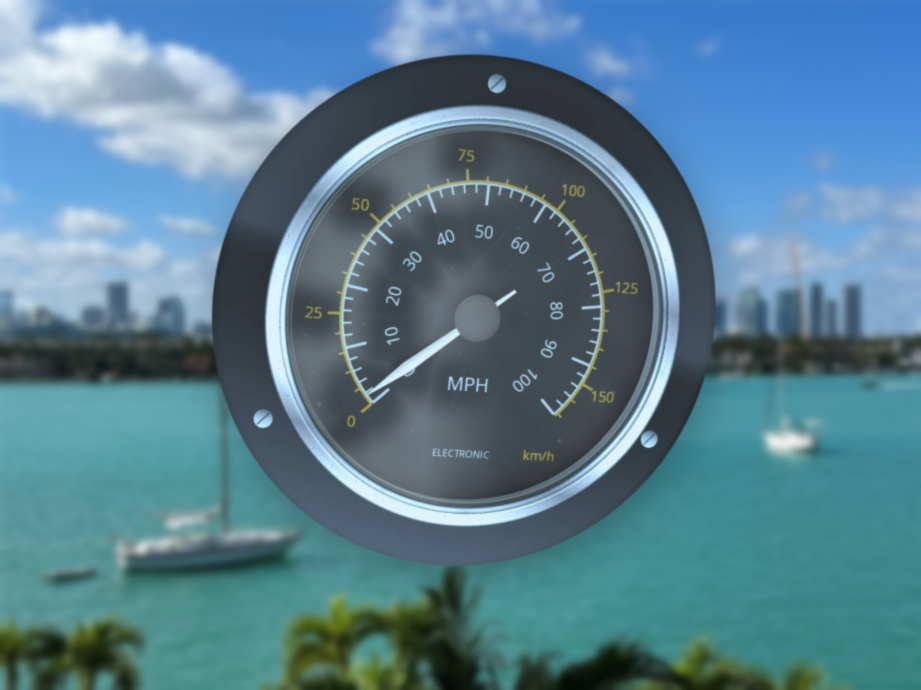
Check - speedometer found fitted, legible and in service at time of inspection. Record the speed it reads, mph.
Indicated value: 2 mph
